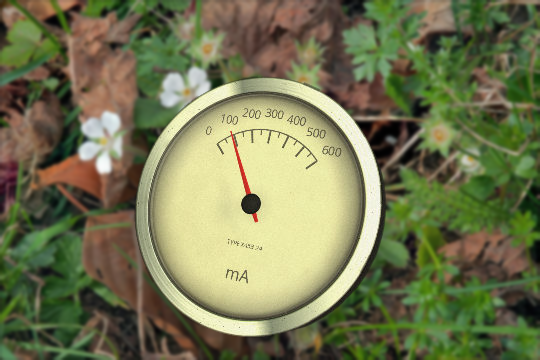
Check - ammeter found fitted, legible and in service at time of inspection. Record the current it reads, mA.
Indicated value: 100 mA
